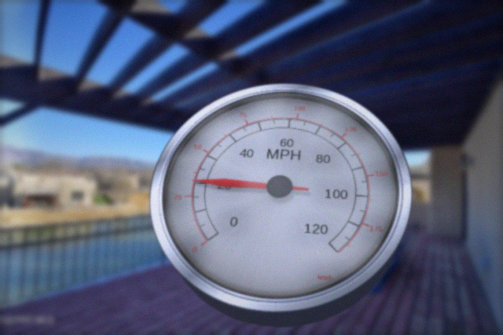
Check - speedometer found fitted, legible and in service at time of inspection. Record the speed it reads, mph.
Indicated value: 20 mph
